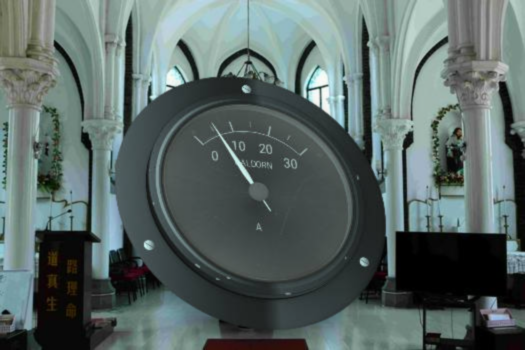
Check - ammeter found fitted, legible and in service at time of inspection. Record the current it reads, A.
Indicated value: 5 A
